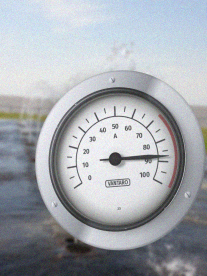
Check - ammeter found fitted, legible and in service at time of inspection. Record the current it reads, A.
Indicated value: 87.5 A
